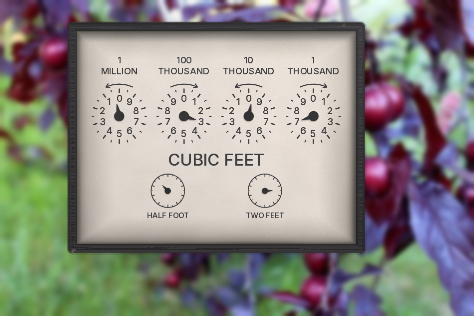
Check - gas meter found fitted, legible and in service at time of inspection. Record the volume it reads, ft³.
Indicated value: 29700 ft³
